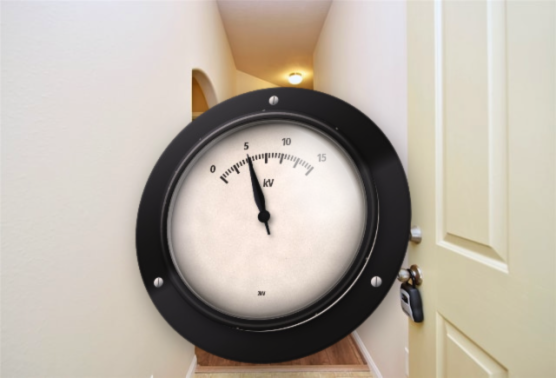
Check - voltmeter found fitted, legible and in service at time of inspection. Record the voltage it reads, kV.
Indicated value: 5 kV
